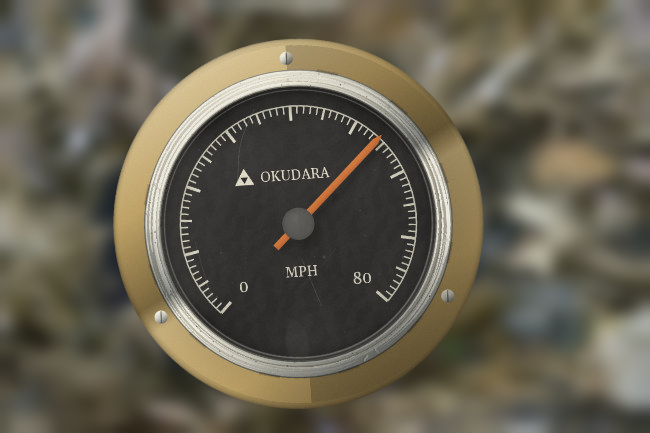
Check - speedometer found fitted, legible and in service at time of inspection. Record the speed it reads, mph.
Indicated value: 54 mph
